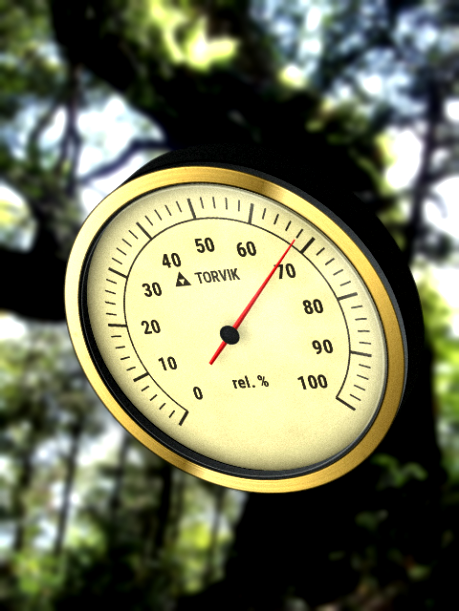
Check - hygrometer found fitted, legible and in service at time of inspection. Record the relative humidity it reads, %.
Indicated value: 68 %
